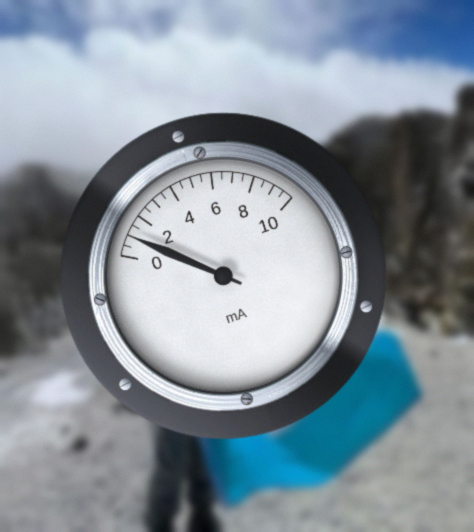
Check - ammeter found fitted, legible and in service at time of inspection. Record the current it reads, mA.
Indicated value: 1 mA
